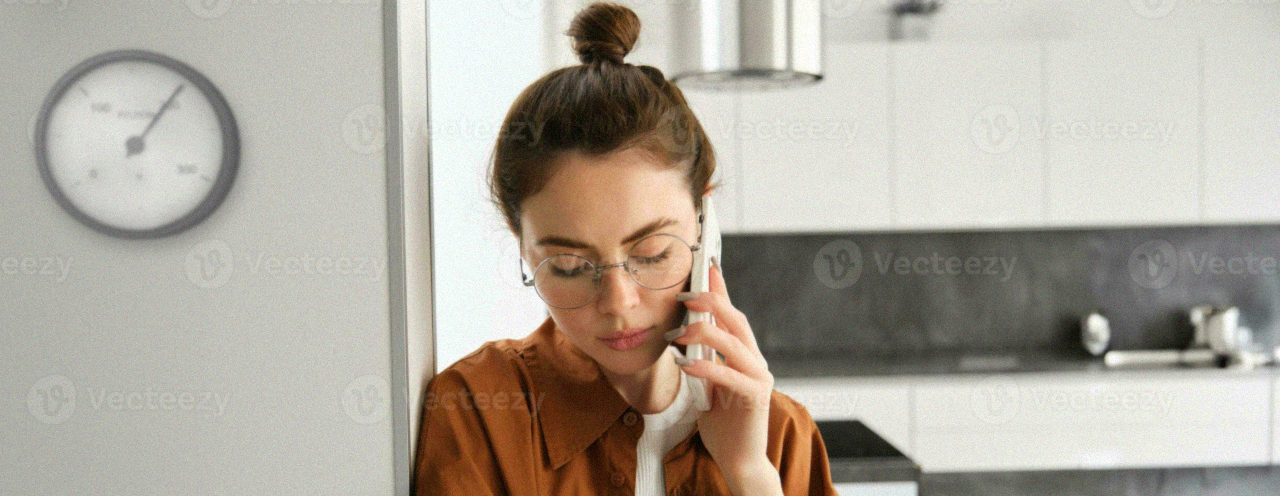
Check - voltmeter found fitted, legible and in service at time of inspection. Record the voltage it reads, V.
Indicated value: 200 V
